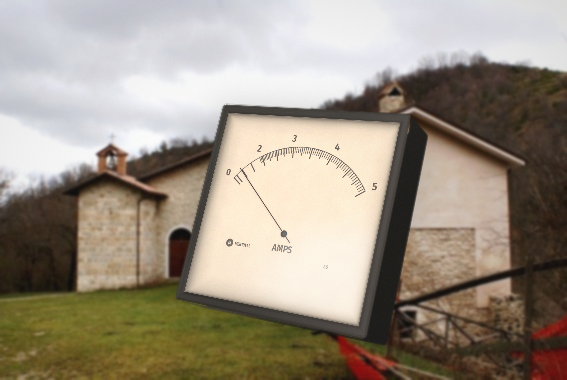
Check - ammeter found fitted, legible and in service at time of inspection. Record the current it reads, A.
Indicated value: 1 A
